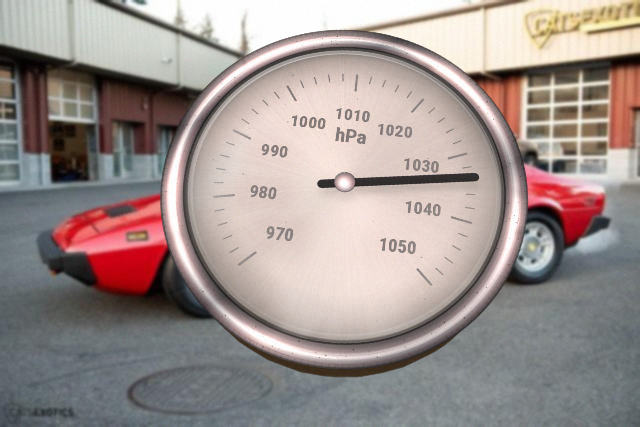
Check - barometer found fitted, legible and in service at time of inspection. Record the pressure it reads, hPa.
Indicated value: 1034 hPa
